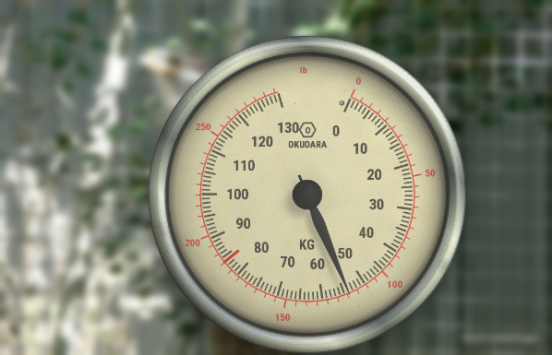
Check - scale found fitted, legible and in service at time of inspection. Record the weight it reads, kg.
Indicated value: 54 kg
